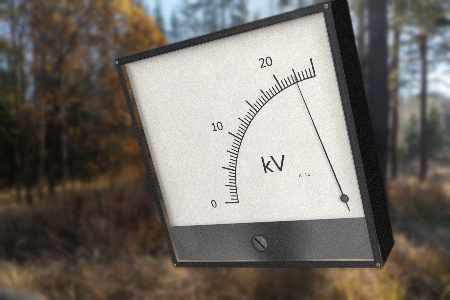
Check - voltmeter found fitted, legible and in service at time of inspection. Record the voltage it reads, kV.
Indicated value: 22.5 kV
